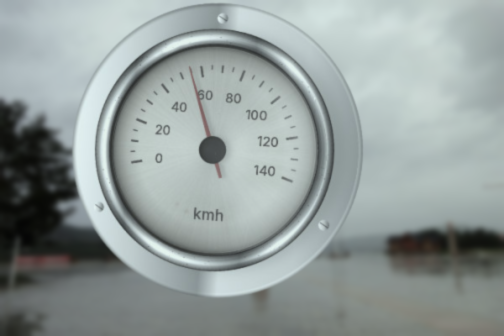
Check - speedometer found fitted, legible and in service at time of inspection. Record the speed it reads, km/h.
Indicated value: 55 km/h
